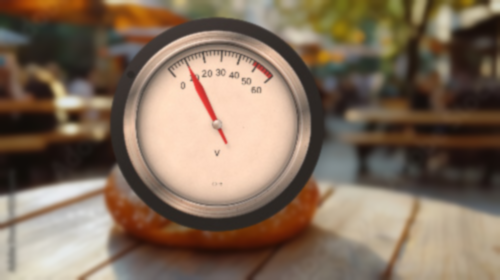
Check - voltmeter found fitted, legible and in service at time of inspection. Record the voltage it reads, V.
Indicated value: 10 V
